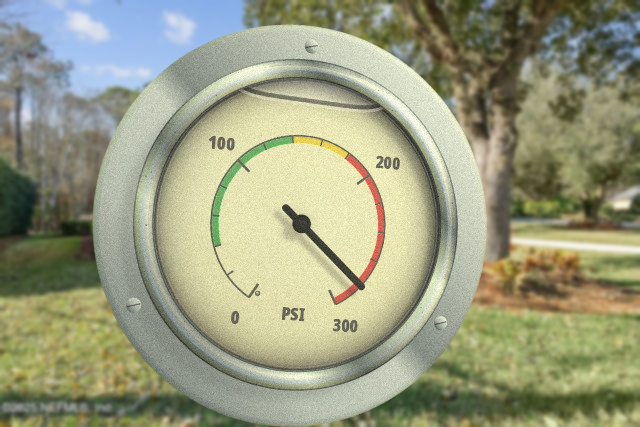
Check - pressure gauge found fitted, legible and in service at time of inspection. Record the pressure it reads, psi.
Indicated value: 280 psi
